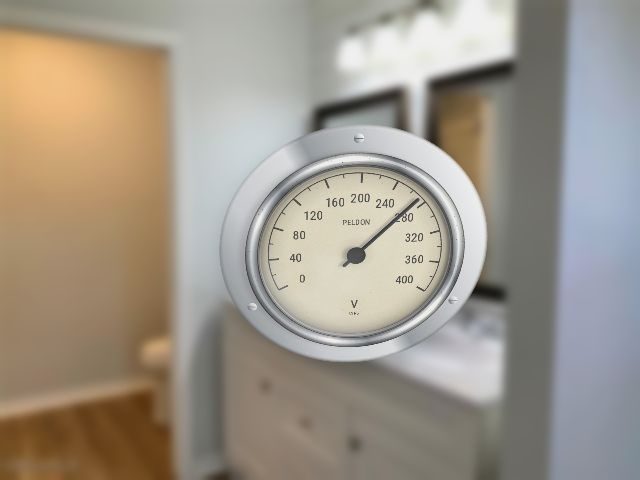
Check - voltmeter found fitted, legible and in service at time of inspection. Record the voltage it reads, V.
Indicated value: 270 V
